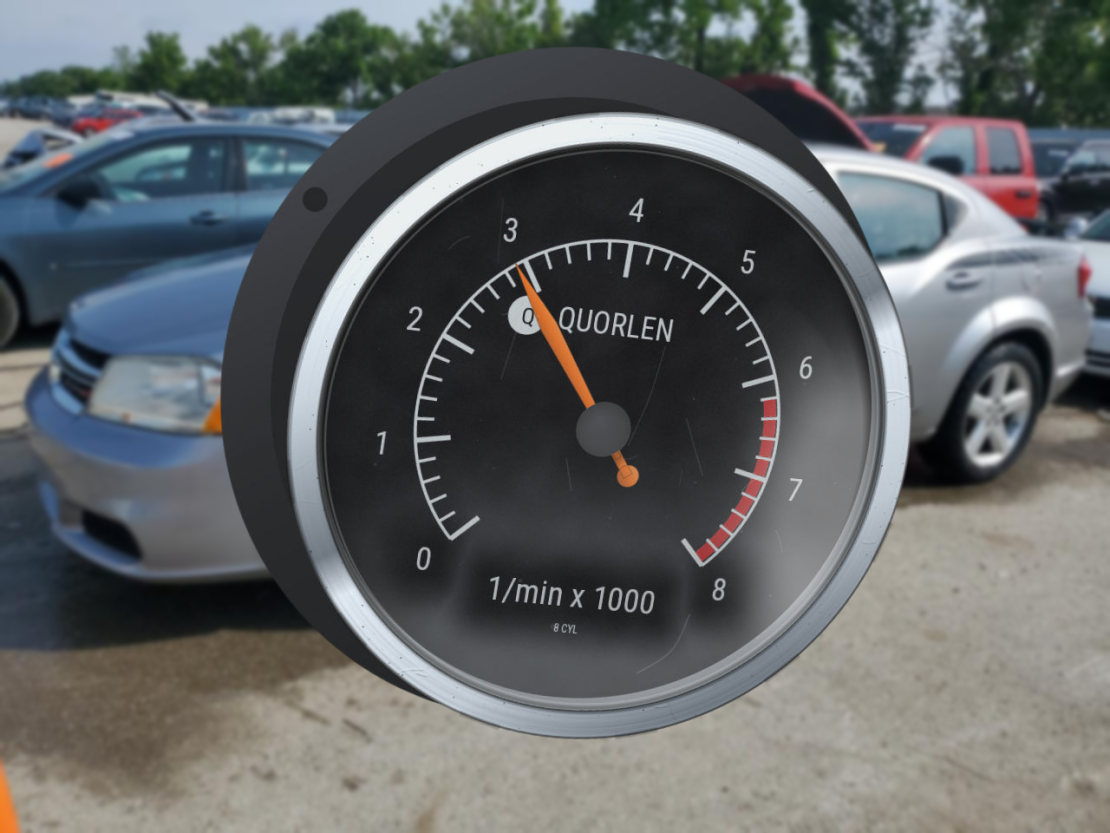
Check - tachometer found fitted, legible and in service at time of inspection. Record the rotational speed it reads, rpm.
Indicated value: 2900 rpm
